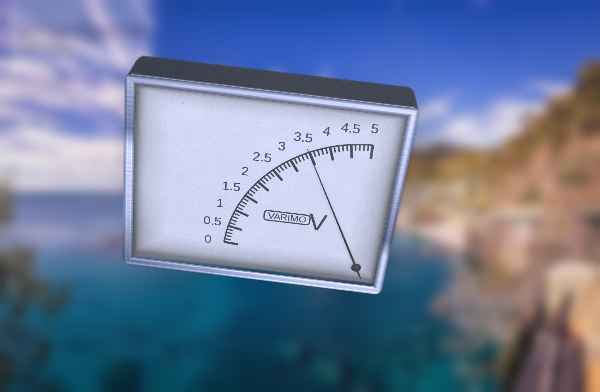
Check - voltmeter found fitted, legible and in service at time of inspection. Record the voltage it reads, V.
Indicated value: 3.5 V
